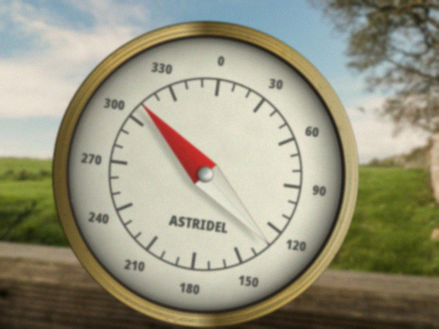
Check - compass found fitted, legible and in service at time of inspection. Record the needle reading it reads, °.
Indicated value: 310 °
